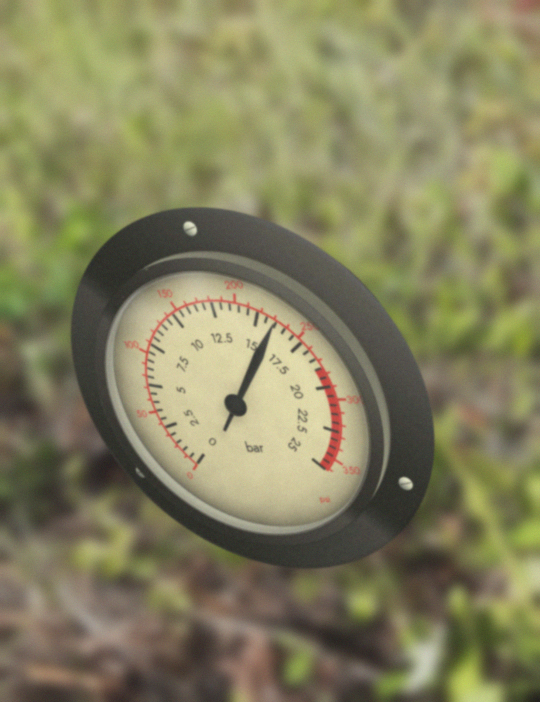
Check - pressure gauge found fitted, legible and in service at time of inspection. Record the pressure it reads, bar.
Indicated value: 16 bar
